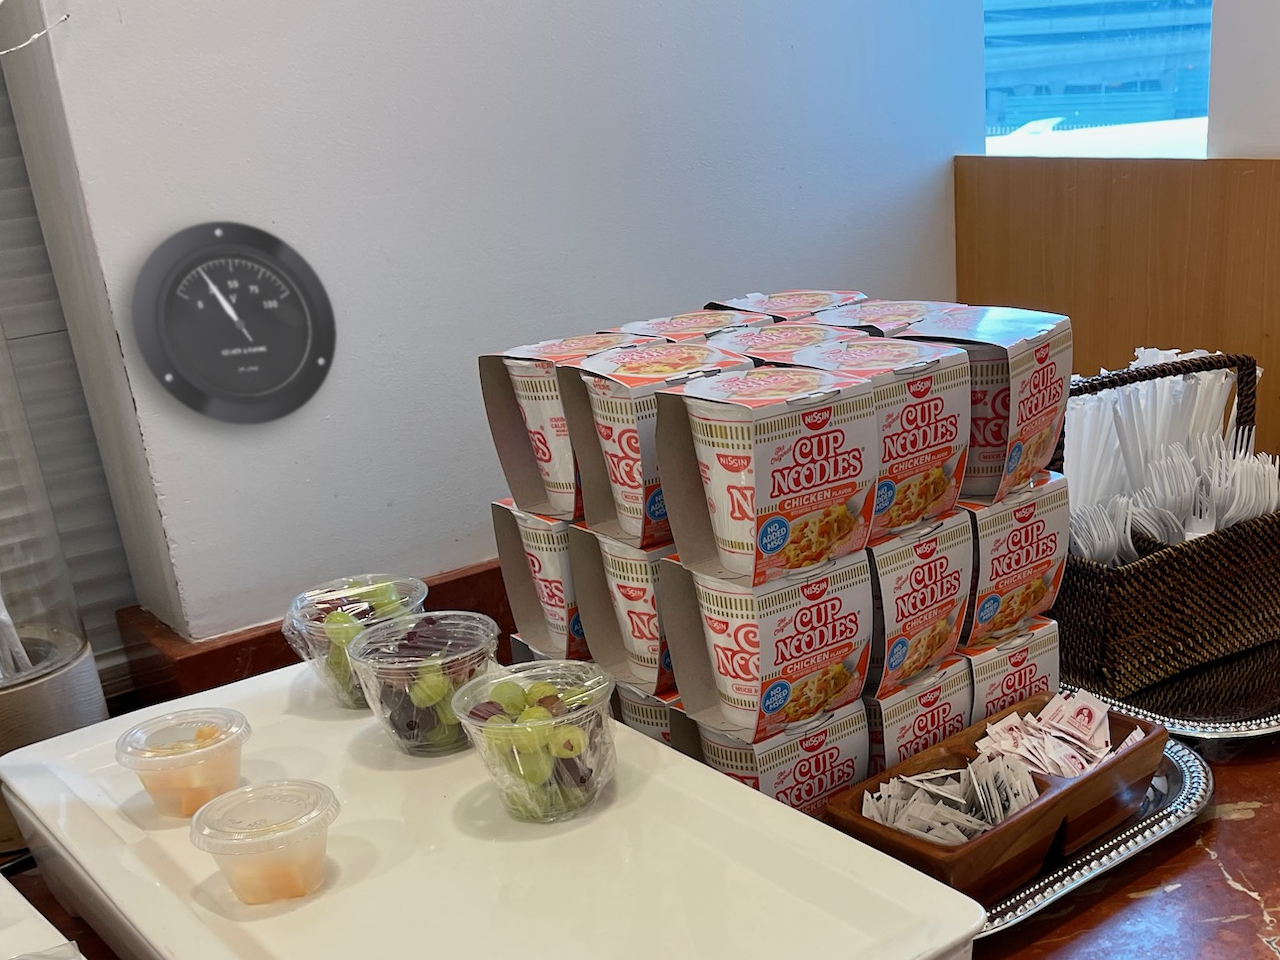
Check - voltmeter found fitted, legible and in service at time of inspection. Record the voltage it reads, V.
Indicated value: 25 V
